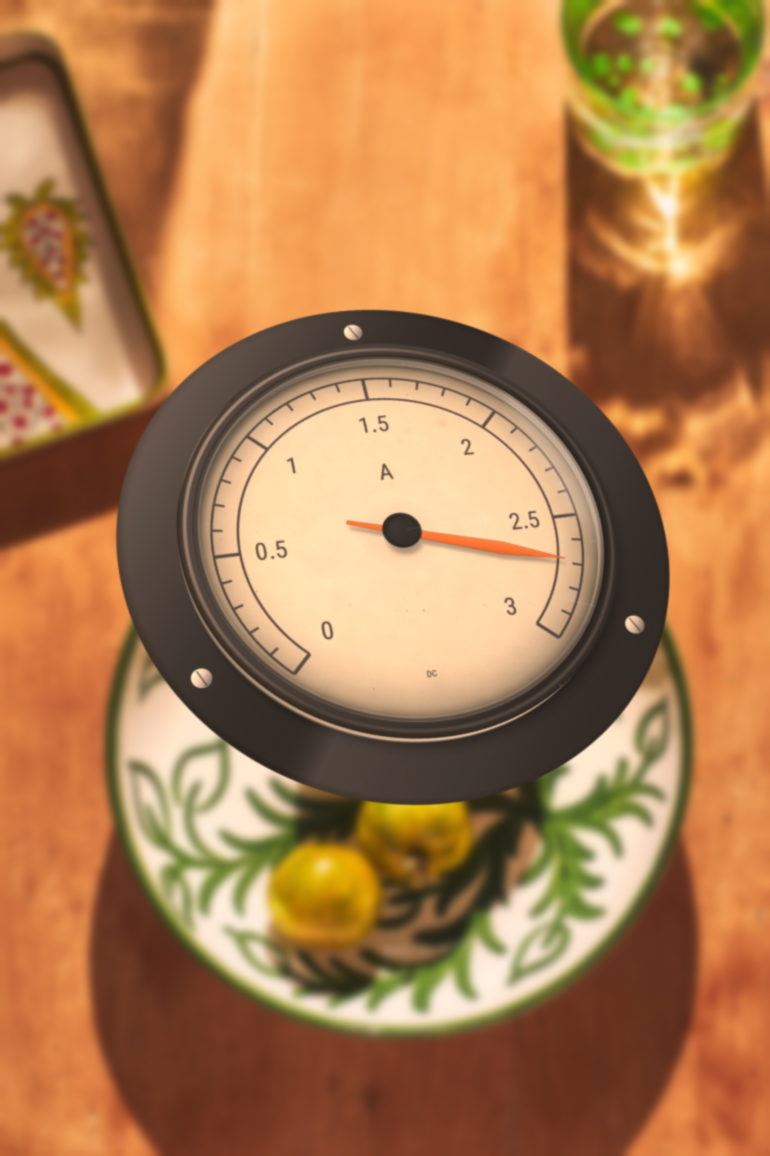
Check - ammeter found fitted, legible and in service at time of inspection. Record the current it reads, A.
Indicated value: 2.7 A
